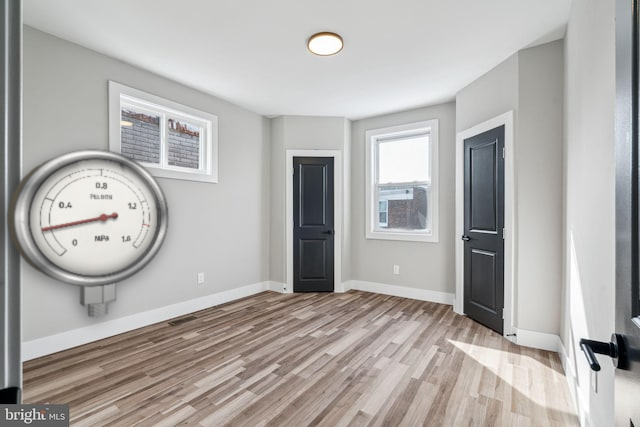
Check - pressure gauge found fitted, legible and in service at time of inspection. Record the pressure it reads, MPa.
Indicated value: 0.2 MPa
